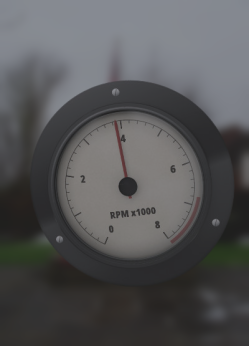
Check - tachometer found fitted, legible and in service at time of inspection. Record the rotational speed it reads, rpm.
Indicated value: 3900 rpm
